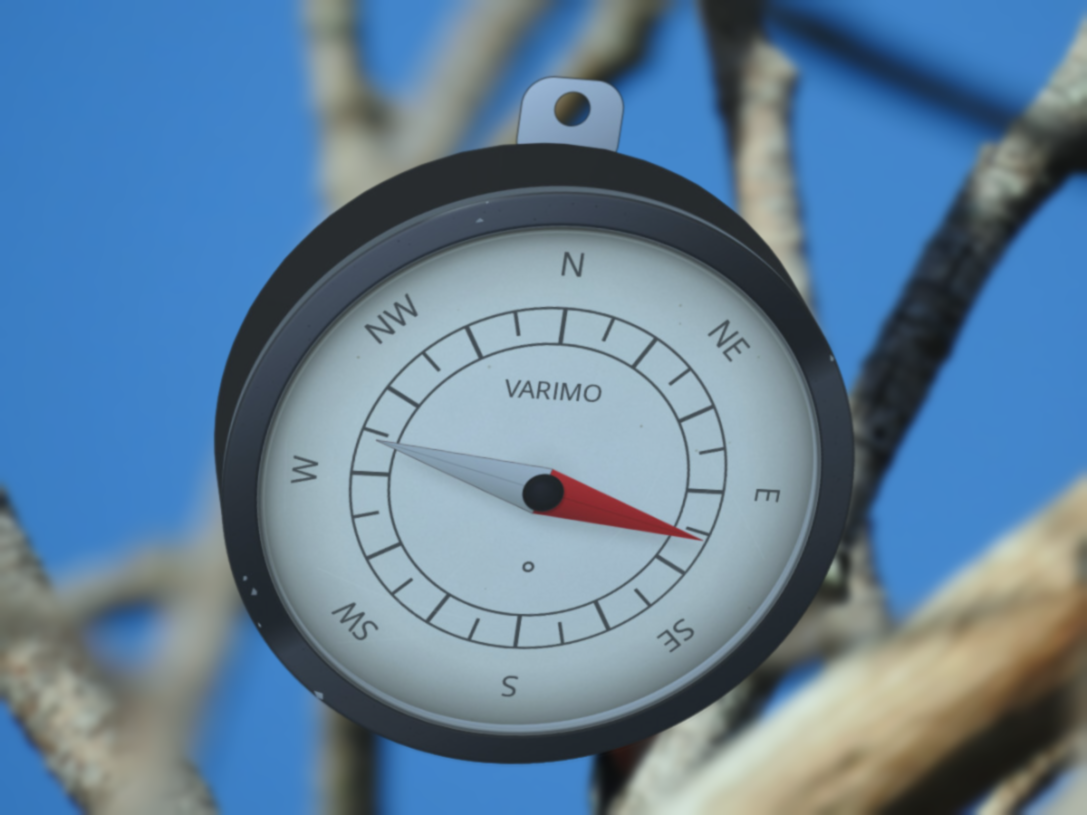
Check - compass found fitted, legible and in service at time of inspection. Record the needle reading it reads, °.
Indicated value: 105 °
